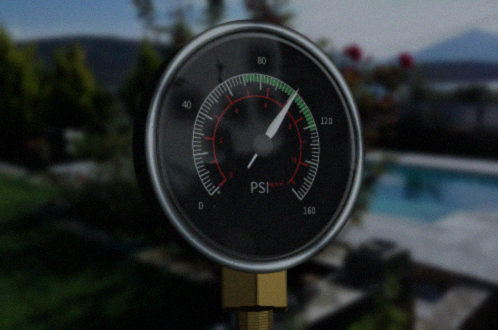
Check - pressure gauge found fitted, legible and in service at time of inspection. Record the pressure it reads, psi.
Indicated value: 100 psi
